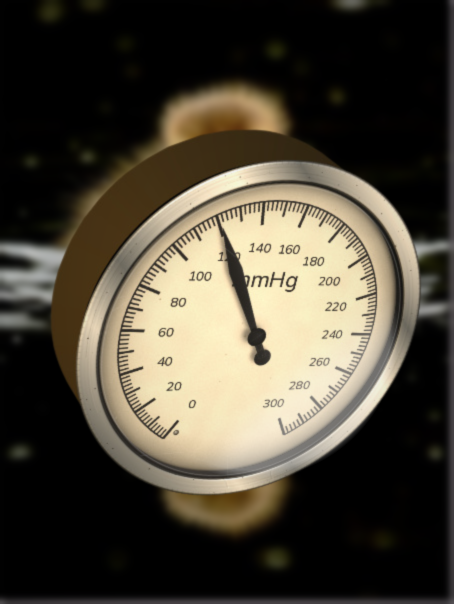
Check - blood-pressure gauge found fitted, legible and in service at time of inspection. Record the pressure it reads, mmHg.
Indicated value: 120 mmHg
